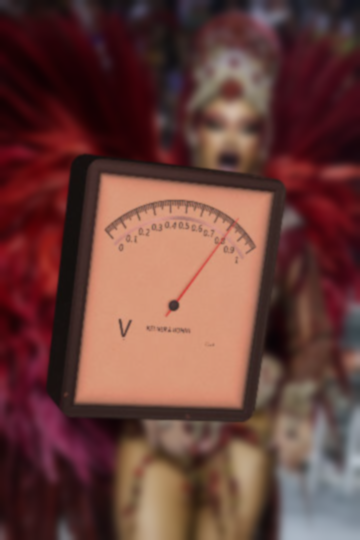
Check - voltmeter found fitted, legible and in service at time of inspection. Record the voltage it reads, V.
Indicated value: 0.8 V
